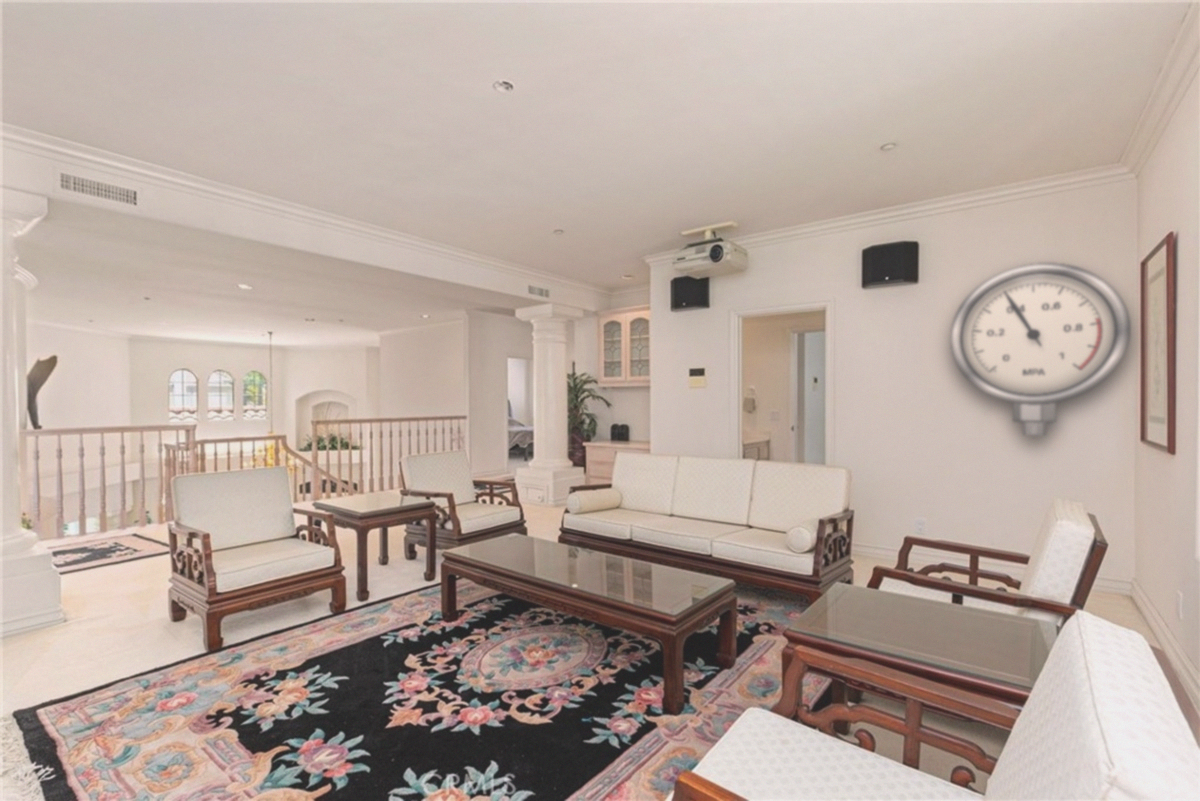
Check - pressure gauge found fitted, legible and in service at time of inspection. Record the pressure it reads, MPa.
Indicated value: 0.4 MPa
